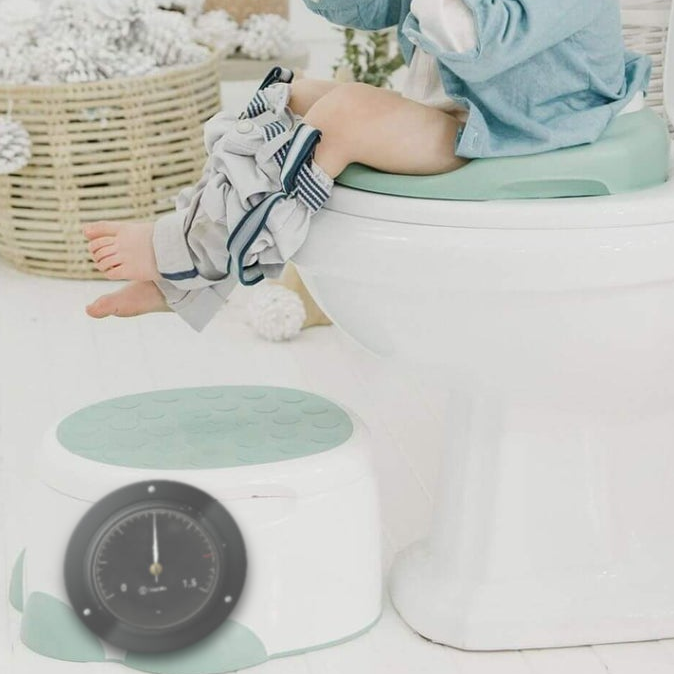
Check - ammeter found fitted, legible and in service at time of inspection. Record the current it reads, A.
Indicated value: 0.75 A
